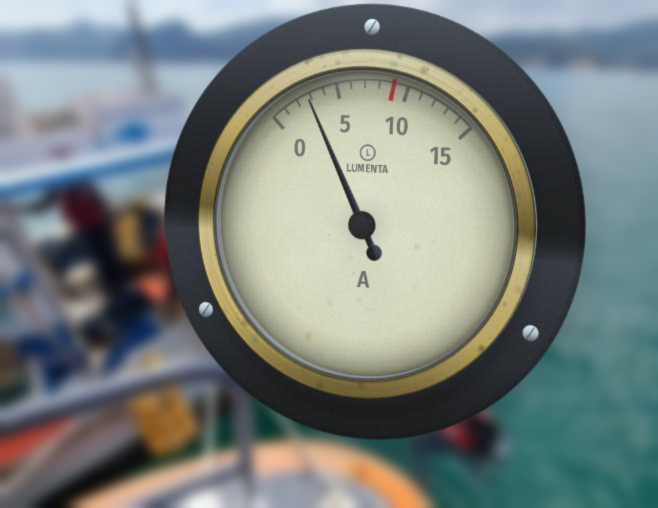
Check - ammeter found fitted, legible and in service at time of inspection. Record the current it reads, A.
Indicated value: 3 A
